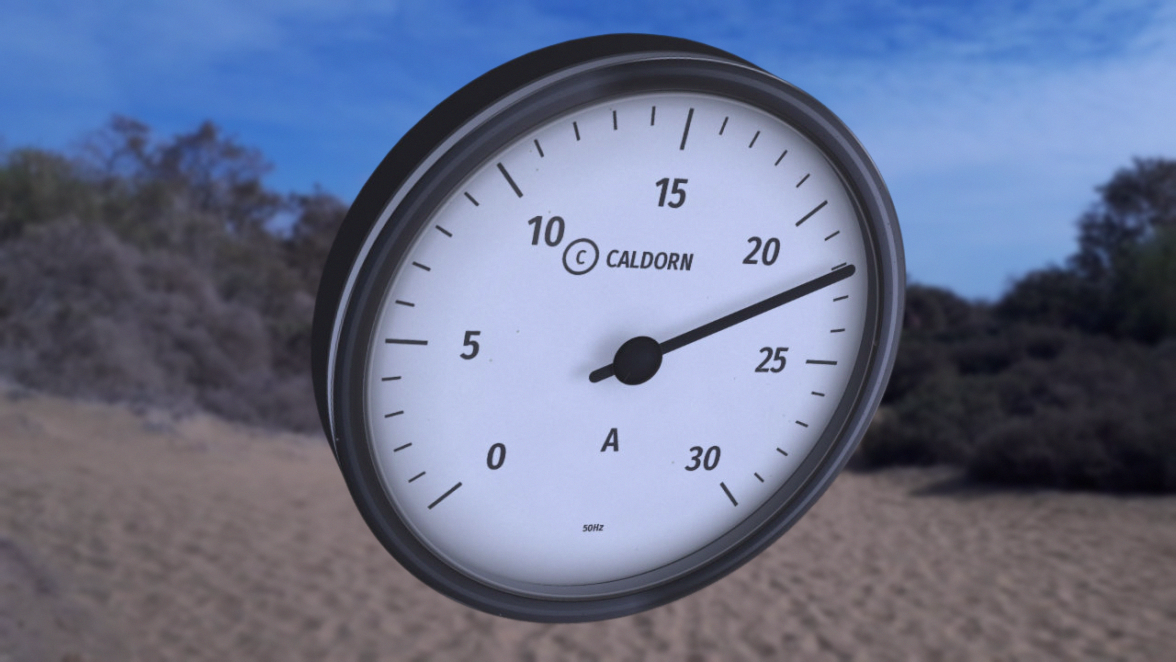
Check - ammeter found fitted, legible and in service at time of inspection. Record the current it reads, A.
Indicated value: 22 A
